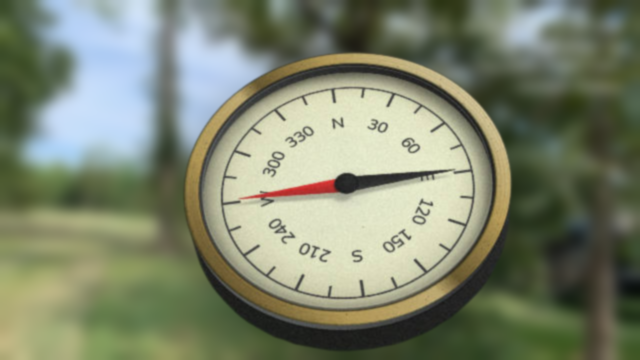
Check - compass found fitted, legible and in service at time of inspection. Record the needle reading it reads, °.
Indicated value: 270 °
